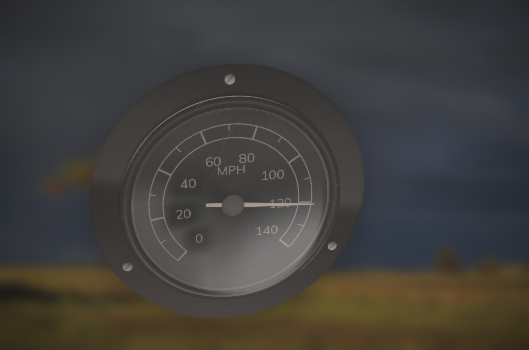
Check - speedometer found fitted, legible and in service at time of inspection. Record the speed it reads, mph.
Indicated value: 120 mph
